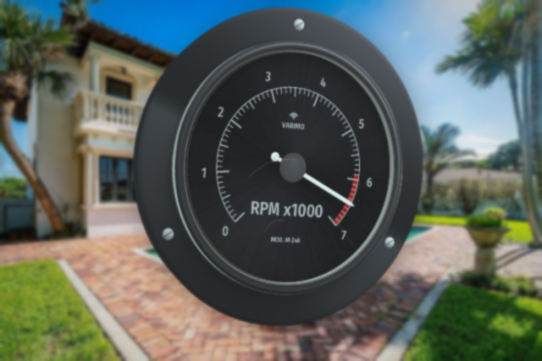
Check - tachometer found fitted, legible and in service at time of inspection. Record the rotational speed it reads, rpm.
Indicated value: 6500 rpm
